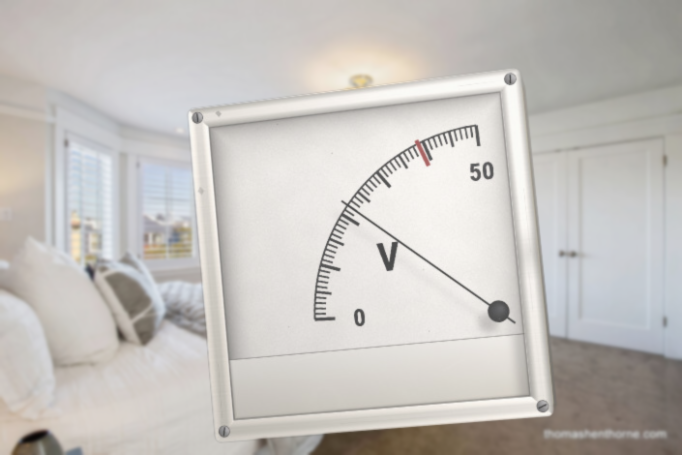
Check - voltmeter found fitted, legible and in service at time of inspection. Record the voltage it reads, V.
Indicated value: 22 V
